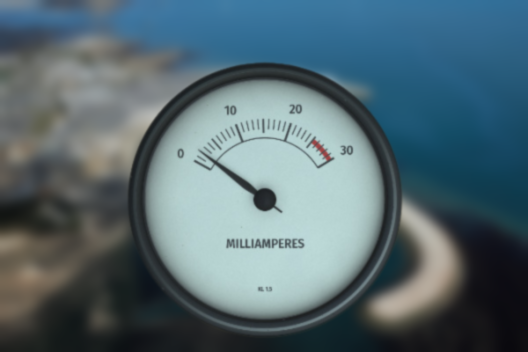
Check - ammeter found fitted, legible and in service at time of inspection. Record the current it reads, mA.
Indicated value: 2 mA
